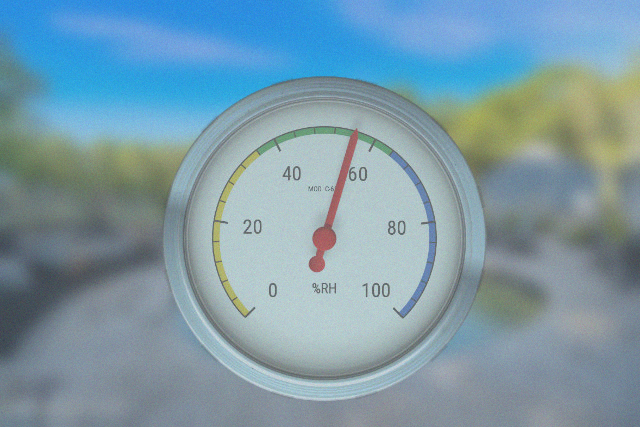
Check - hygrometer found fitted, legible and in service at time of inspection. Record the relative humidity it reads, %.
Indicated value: 56 %
